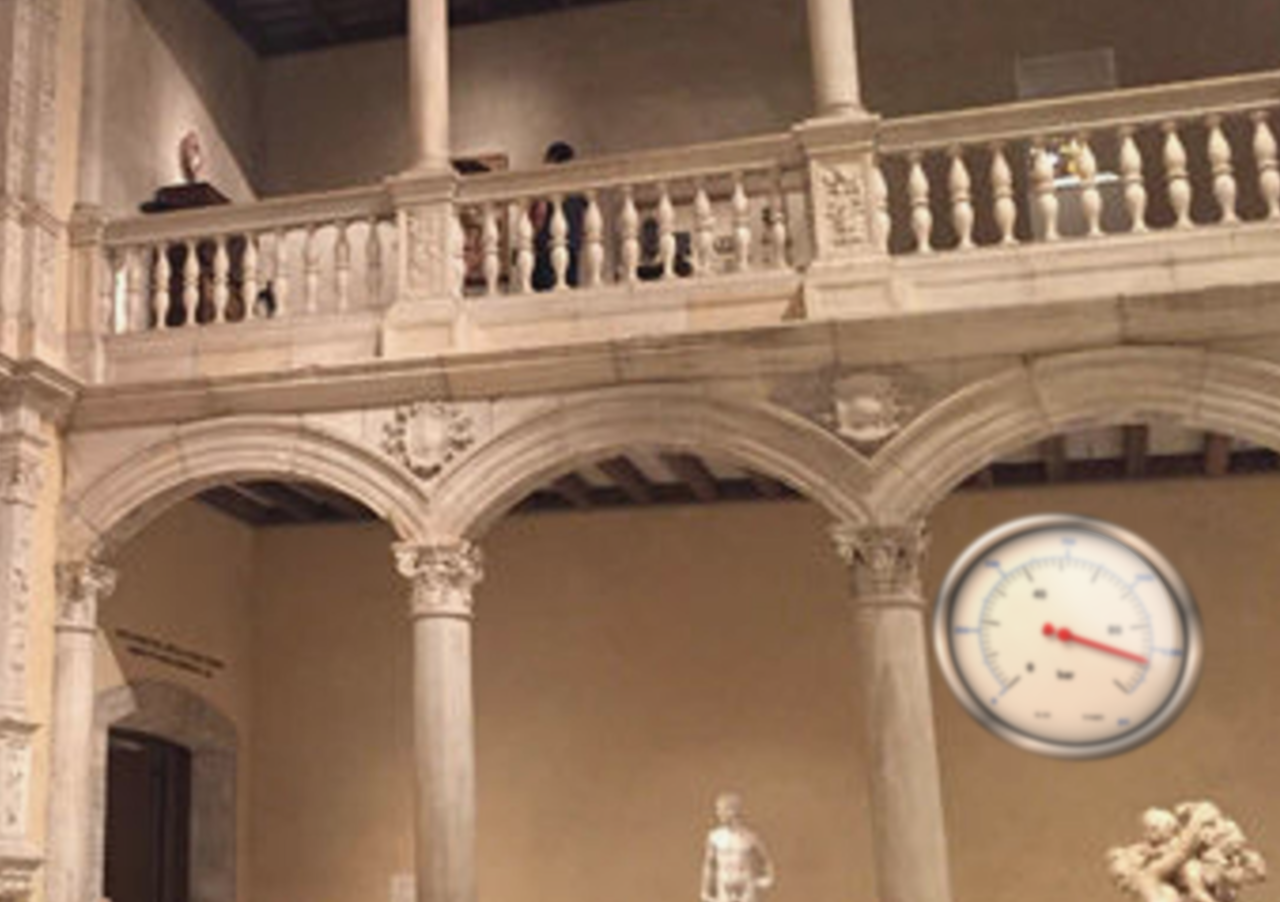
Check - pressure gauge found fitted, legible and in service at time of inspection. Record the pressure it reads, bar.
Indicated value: 90 bar
